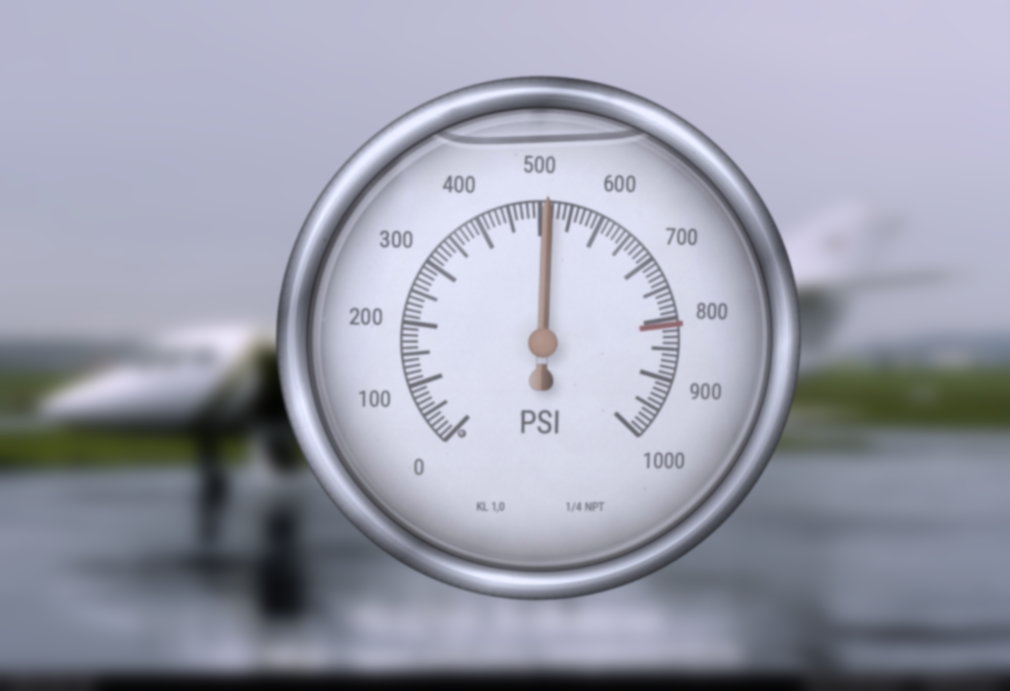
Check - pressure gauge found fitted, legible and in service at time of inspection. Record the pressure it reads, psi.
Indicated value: 510 psi
